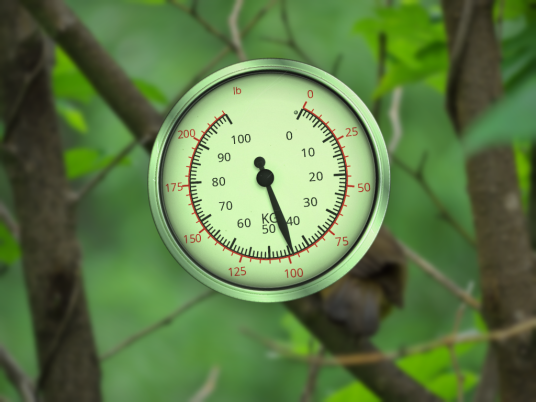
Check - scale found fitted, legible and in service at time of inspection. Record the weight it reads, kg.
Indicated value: 44 kg
